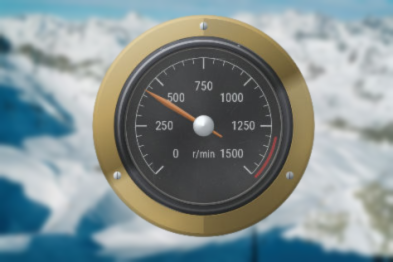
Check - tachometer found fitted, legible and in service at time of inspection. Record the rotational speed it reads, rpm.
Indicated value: 425 rpm
